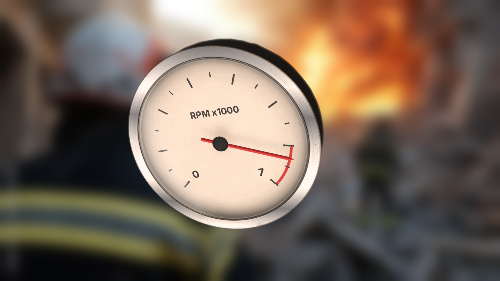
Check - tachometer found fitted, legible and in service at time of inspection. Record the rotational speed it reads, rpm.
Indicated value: 6250 rpm
